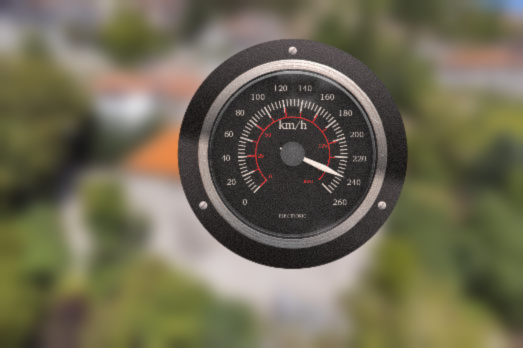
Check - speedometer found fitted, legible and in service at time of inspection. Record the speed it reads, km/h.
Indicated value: 240 km/h
